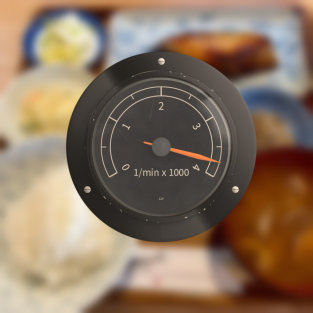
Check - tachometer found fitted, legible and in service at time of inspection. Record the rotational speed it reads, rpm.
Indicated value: 3750 rpm
